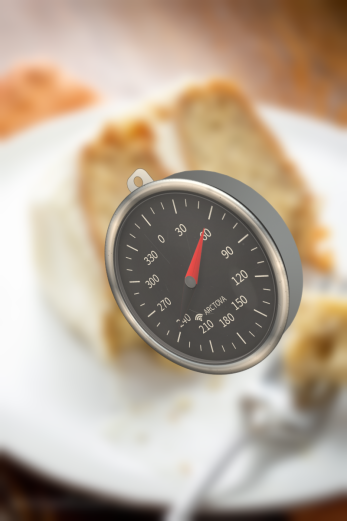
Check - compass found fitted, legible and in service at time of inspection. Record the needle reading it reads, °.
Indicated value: 60 °
